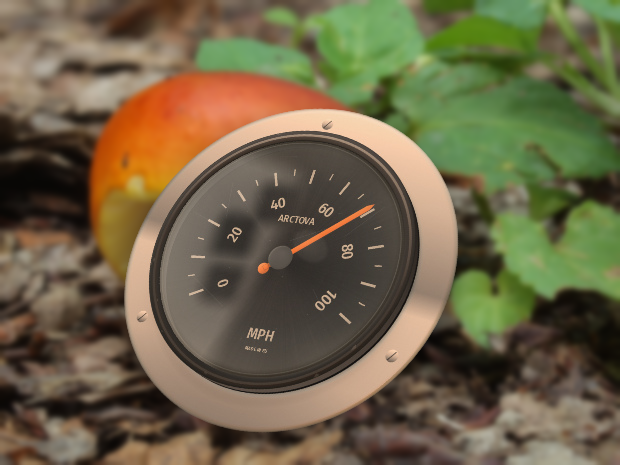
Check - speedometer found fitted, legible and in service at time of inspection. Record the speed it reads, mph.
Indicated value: 70 mph
